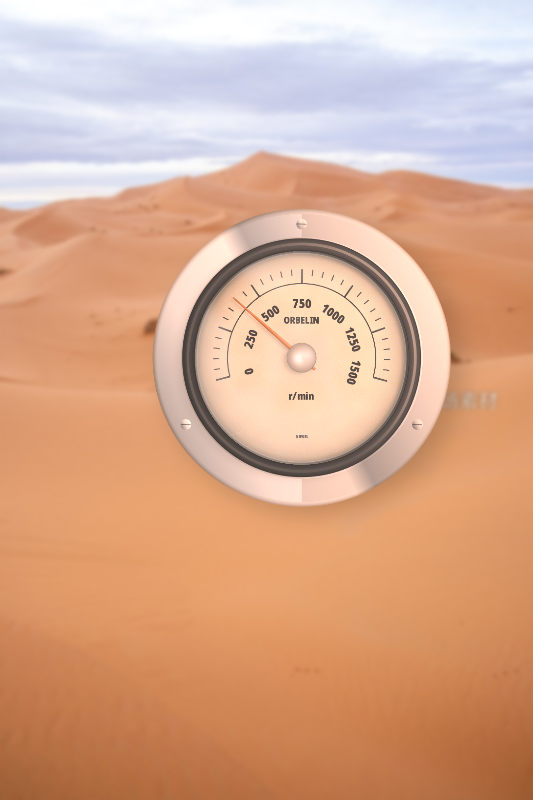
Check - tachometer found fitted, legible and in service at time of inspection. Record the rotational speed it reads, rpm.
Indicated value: 400 rpm
